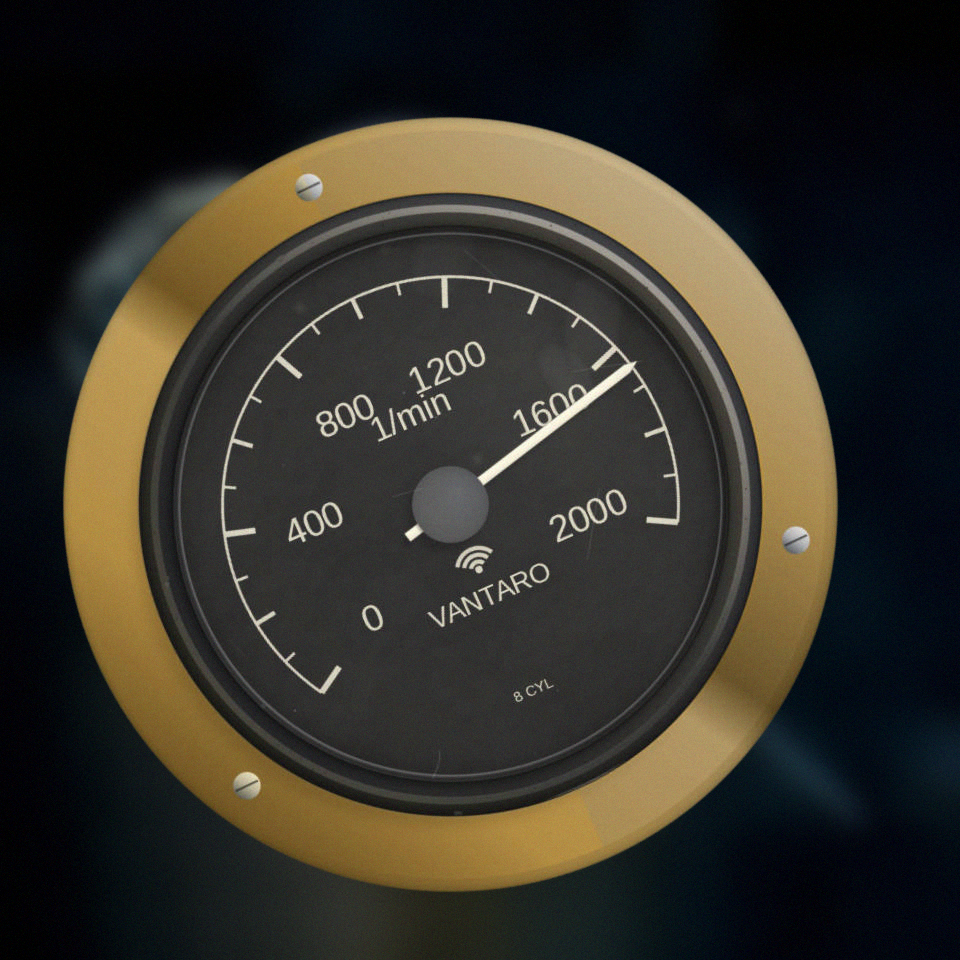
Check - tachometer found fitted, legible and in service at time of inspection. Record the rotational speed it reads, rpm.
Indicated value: 1650 rpm
